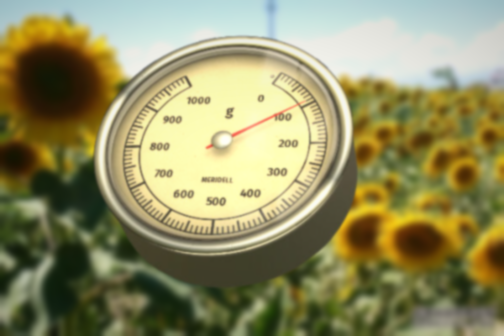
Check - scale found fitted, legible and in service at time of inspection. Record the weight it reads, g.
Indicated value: 100 g
